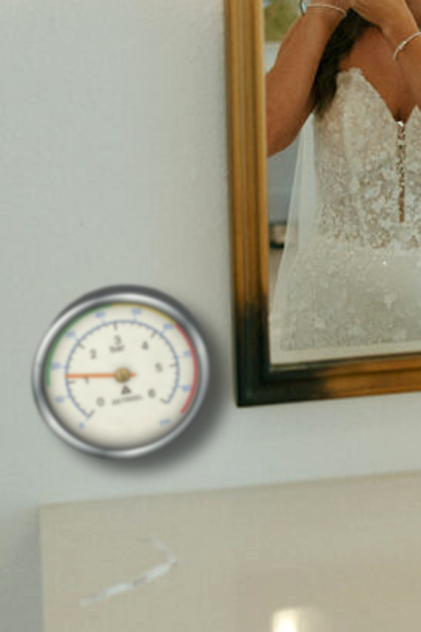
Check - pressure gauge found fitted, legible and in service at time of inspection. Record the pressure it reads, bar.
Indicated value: 1.2 bar
